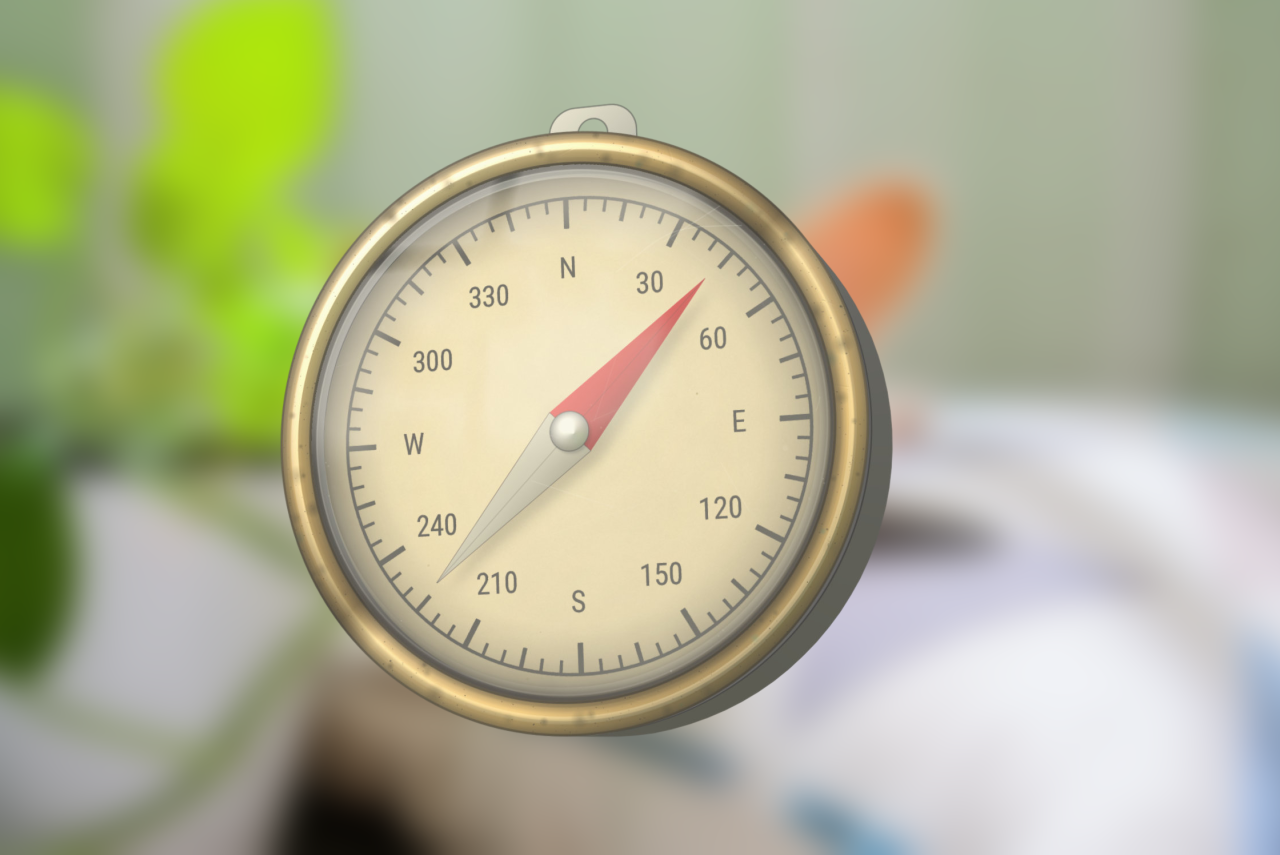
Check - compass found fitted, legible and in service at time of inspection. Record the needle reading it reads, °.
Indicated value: 45 °
